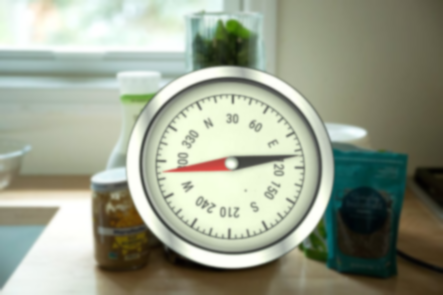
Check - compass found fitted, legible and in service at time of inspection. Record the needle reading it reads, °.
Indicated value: 290 °
